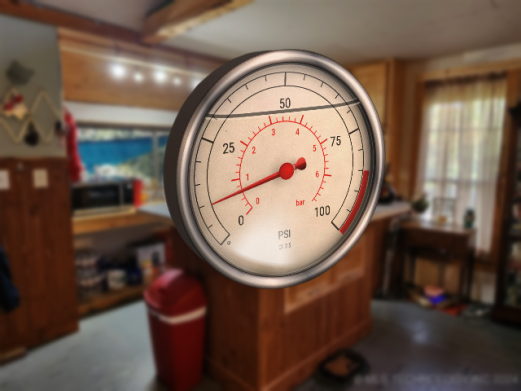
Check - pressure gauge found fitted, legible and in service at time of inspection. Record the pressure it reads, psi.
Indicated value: 10 psi
